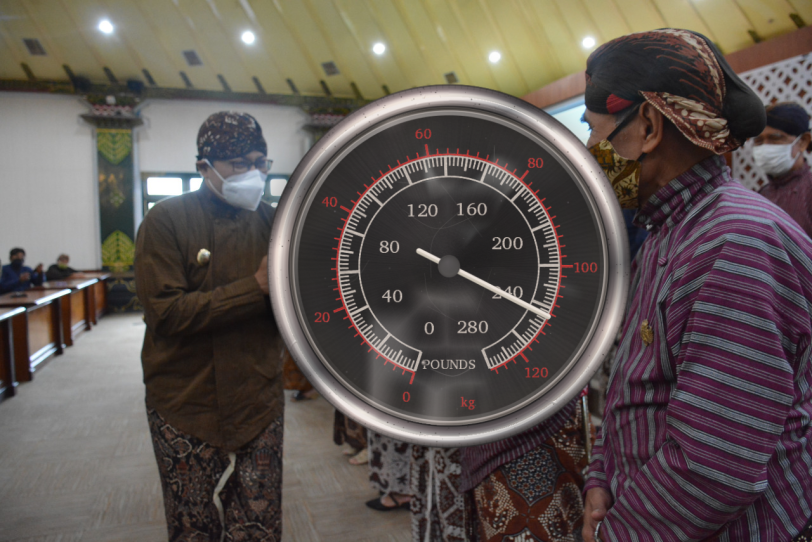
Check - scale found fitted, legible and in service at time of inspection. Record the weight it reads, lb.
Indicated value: 244 lb
